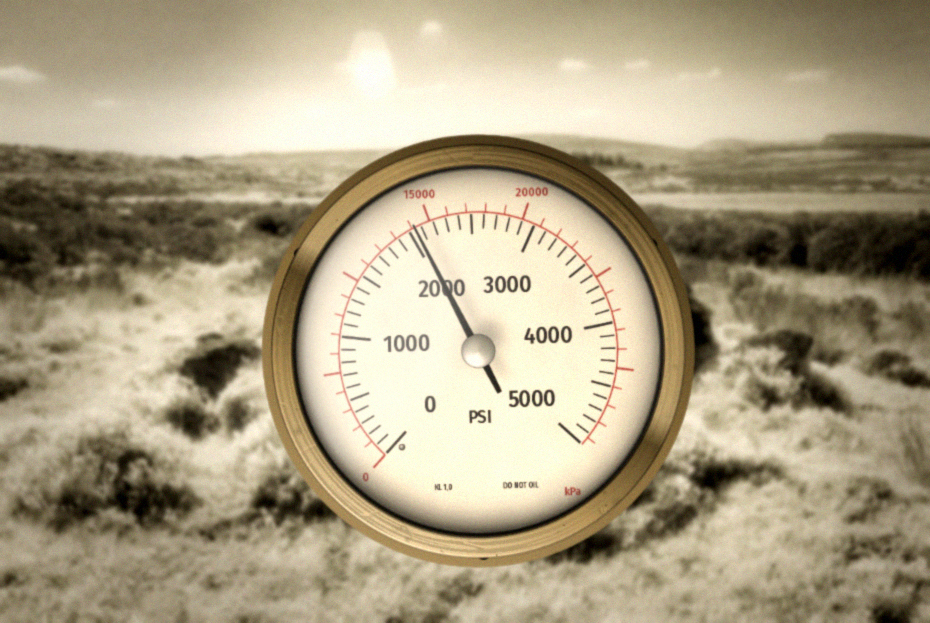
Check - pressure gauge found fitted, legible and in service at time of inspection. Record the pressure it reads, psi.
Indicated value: 2050 psi
